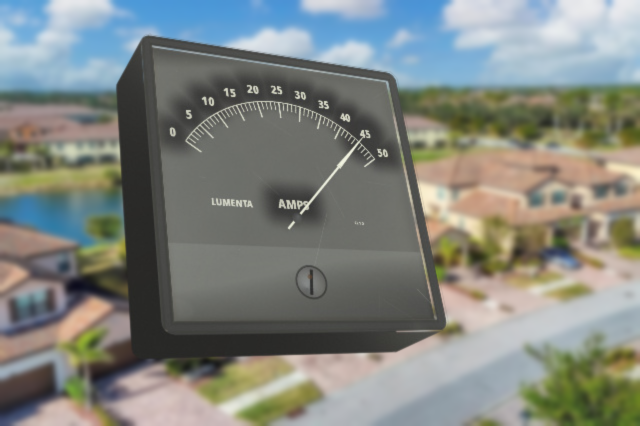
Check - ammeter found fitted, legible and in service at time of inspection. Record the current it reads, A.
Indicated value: 45 A
